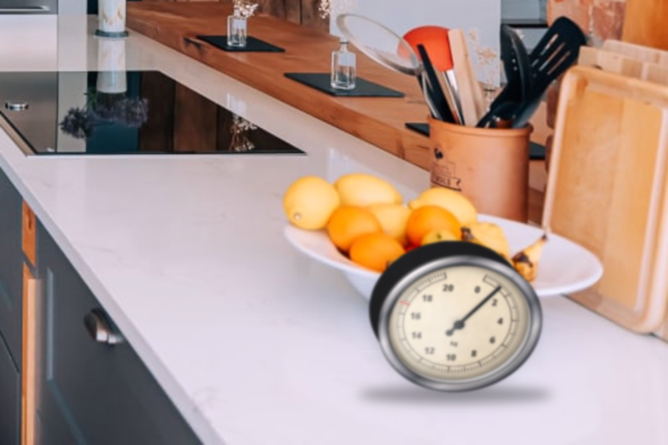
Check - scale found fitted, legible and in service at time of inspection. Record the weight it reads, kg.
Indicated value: 1 kg
